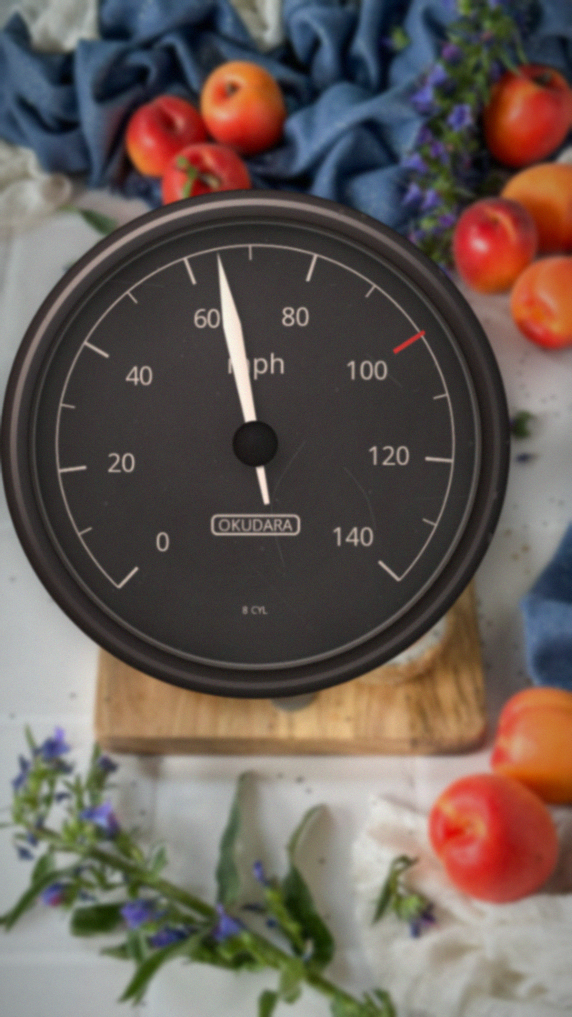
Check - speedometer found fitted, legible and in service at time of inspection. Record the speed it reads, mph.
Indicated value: 65 mph
